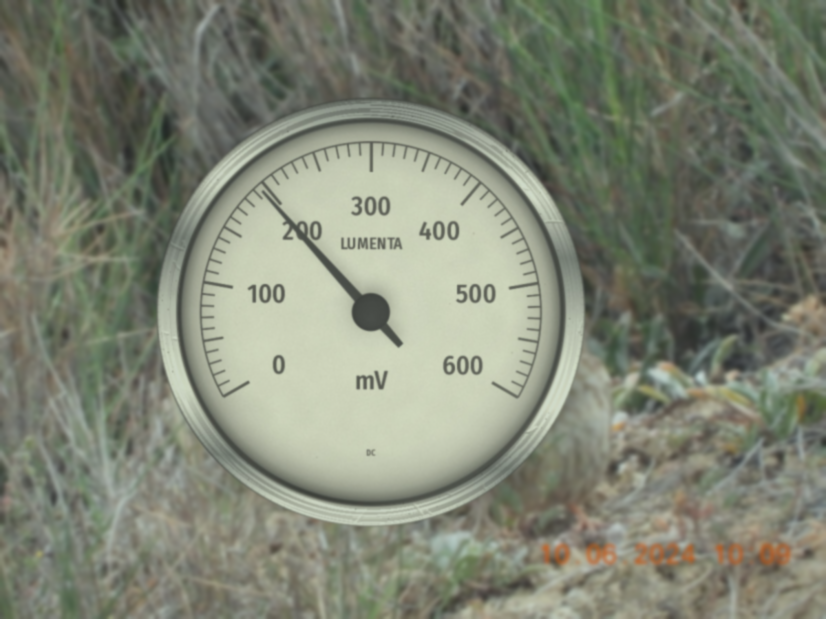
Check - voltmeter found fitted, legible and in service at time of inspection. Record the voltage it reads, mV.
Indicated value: 195 mV
